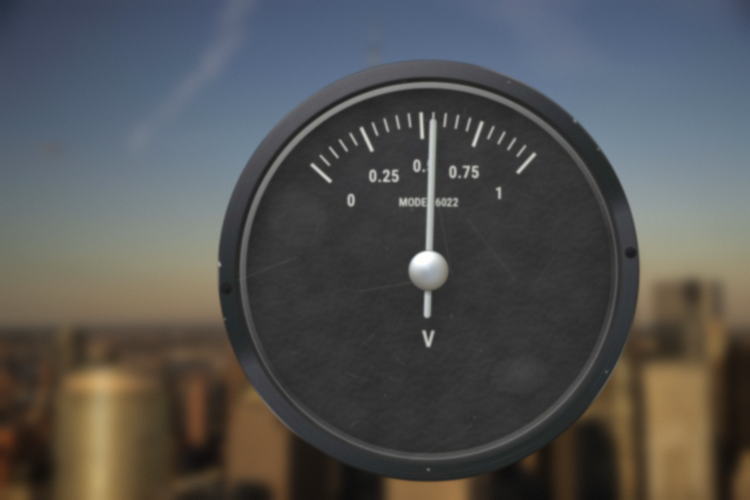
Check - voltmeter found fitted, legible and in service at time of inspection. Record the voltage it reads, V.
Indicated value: 0.55 V
